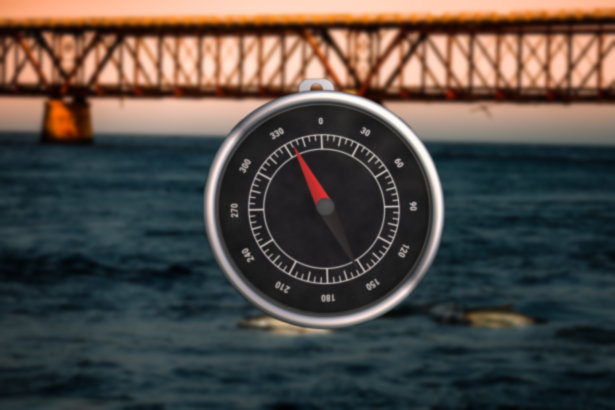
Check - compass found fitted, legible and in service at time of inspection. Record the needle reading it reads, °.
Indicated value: 335 °
